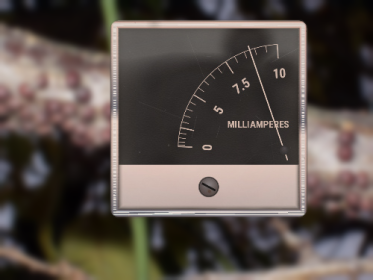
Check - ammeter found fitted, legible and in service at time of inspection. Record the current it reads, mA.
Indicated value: 8.75 mA
